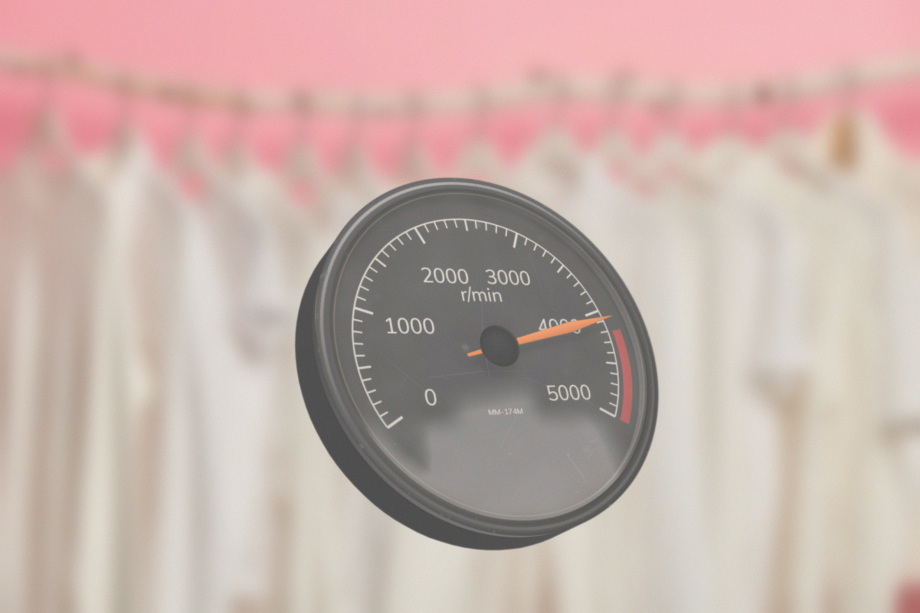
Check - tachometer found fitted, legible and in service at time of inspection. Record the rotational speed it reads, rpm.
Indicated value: 4100 rpm
